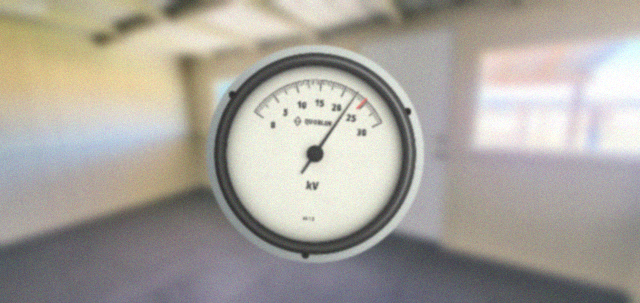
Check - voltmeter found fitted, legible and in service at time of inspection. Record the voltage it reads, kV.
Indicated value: 22.5 kV
